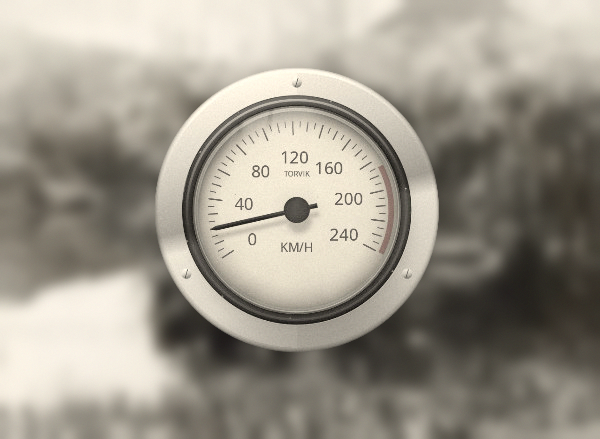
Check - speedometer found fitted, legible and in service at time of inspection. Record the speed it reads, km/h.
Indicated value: 20 km/h
